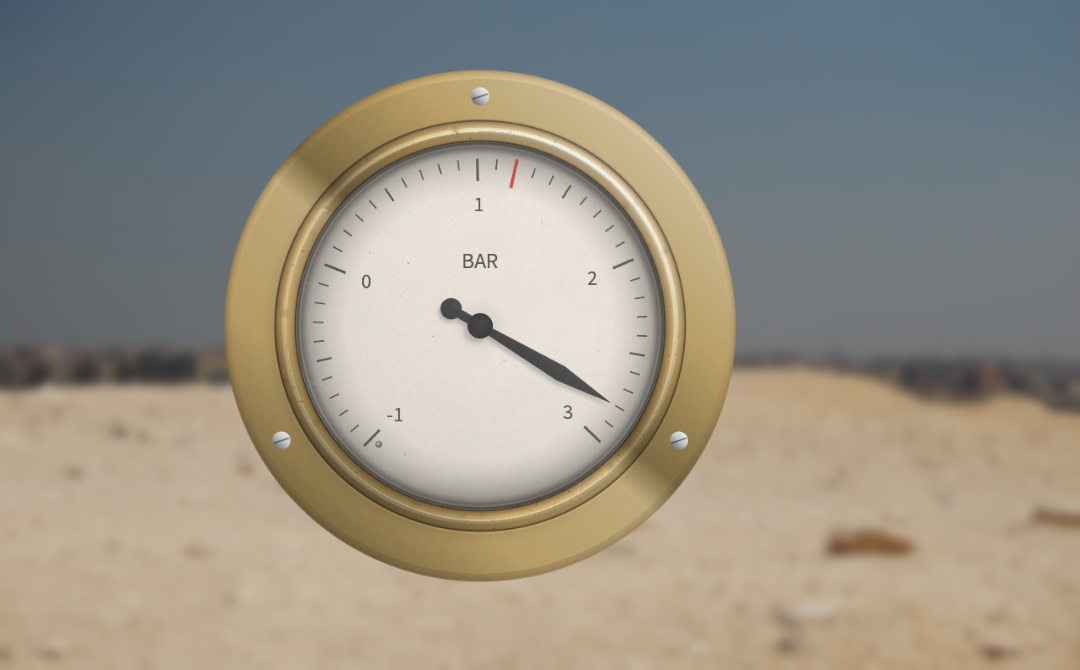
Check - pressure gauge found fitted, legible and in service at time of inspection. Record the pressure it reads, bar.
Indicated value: 2.8 bar
